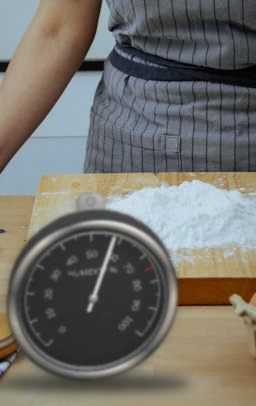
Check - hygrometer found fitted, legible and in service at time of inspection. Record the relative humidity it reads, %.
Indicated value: 57.5 %
